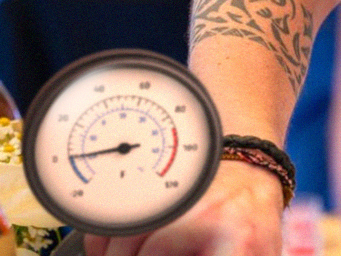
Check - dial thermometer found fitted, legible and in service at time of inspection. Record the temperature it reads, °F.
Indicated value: 0 °F
